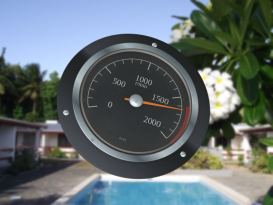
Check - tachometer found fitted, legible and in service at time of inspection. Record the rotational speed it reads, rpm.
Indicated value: 1650 rpm
